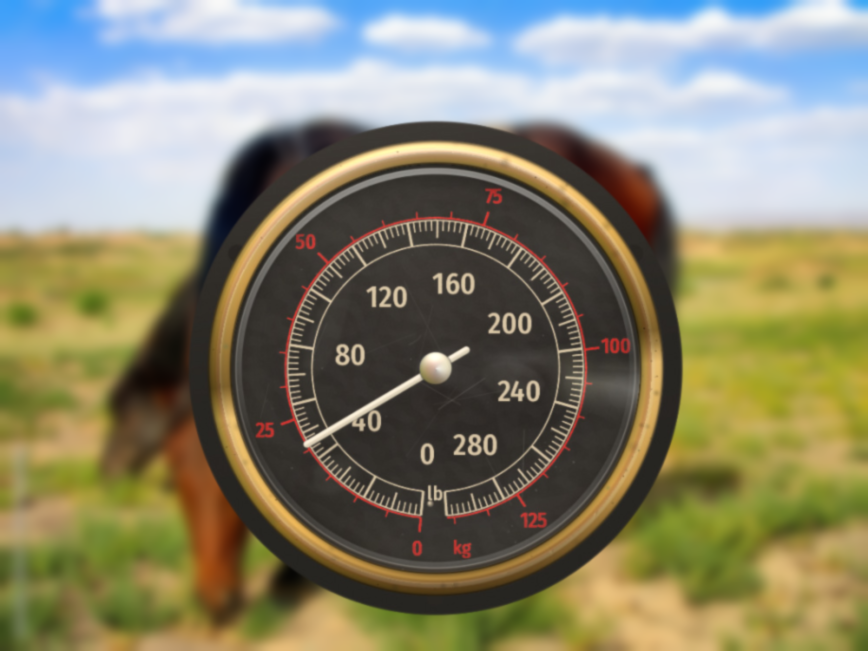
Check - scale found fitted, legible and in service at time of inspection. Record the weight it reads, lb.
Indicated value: 46 lb
